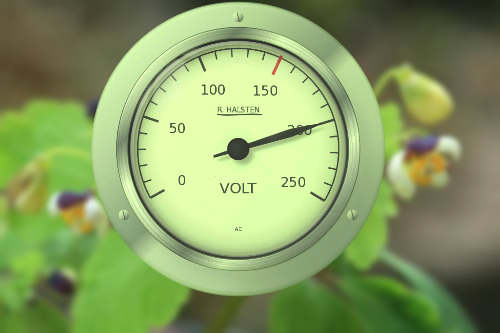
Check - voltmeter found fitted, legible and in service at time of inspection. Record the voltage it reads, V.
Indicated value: 200 V
